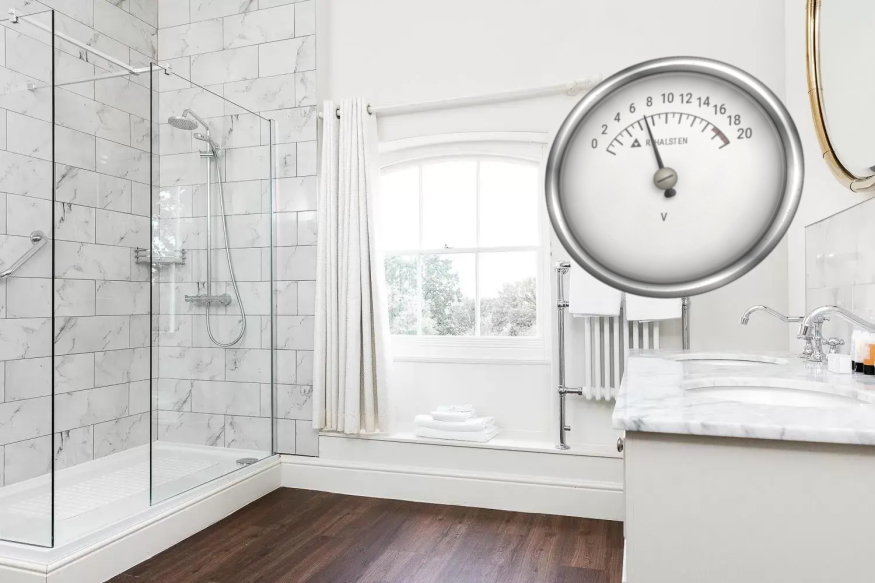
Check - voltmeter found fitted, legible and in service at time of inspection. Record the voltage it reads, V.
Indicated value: 7 V
